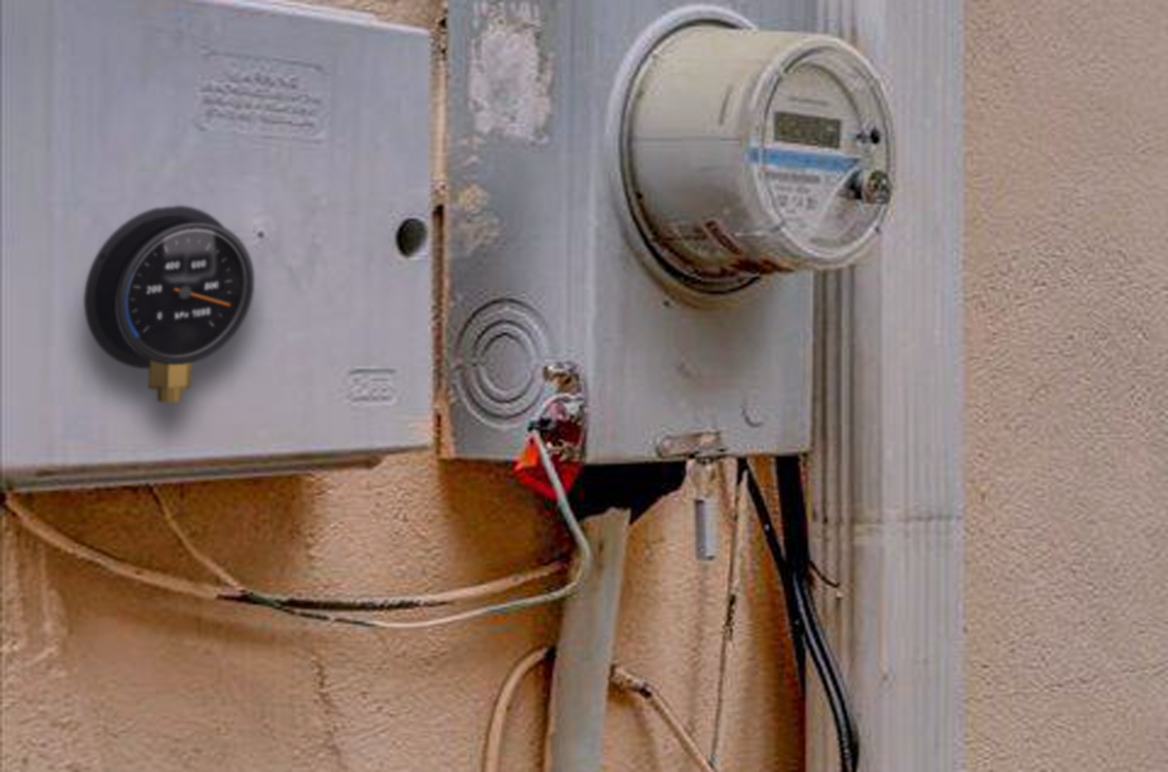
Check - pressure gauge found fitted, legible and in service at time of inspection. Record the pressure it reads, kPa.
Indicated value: 900 kPa
